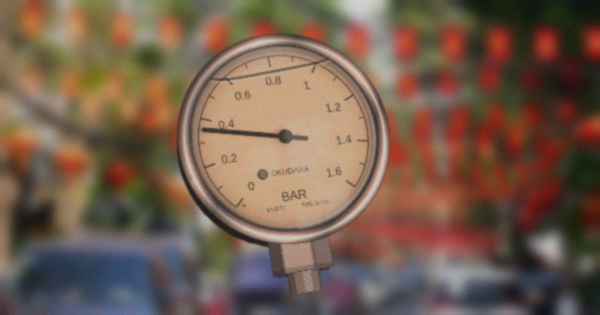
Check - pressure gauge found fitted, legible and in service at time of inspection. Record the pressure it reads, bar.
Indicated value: 0.35 bar
